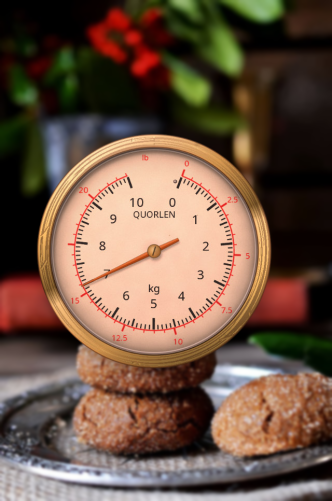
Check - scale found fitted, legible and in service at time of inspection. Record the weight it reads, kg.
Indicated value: 7 kg
